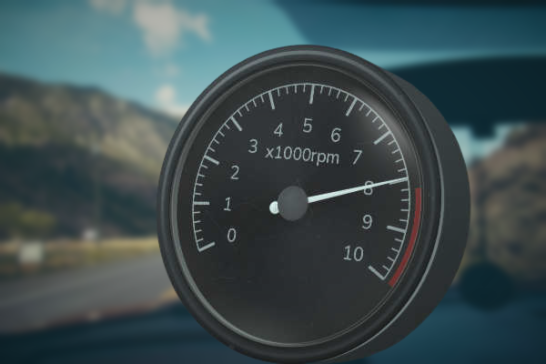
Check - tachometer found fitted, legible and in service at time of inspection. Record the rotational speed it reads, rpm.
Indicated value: 8000 rpm
